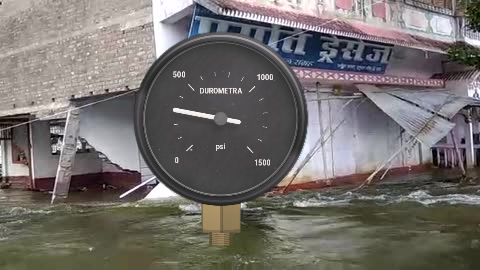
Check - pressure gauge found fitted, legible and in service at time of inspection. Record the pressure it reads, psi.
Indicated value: 300 psi
